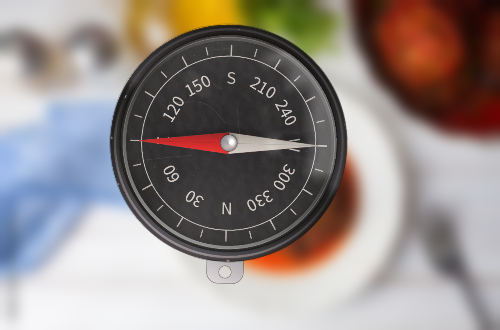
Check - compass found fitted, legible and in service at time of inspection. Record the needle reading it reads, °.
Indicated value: 90 °
